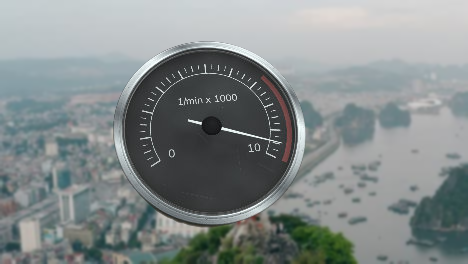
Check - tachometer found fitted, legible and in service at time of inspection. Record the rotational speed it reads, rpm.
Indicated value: 9500 rpm
